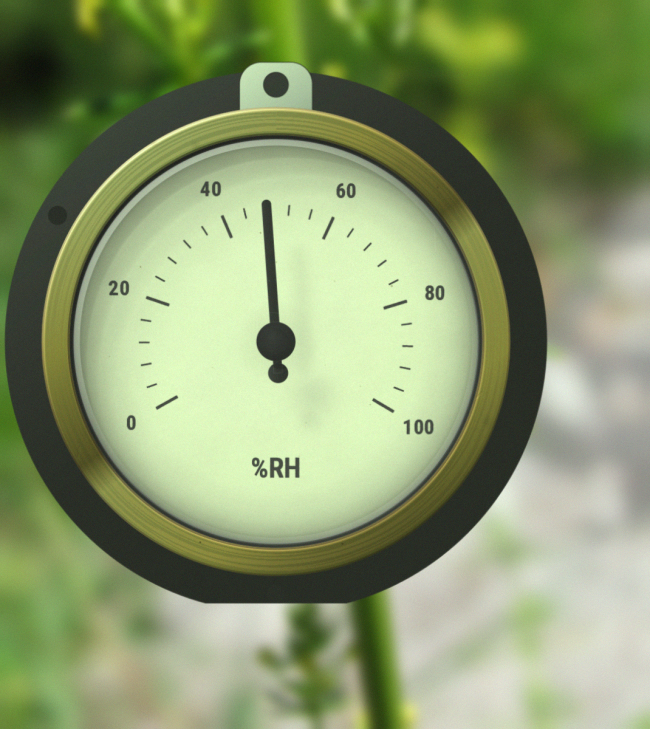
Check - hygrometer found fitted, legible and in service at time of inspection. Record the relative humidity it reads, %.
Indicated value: 48 %
